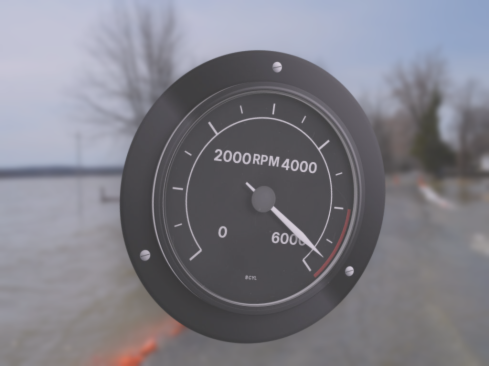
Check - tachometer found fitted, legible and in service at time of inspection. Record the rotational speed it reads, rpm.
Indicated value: 5750 rpm
